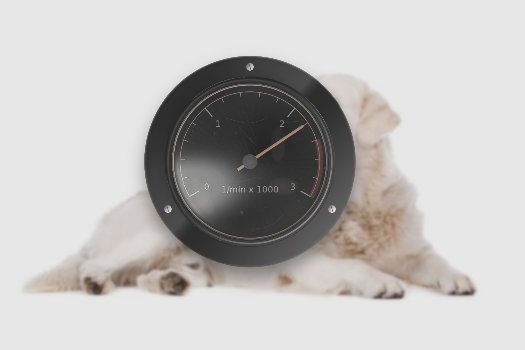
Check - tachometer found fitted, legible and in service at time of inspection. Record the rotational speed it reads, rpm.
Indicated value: 2200 rpm
